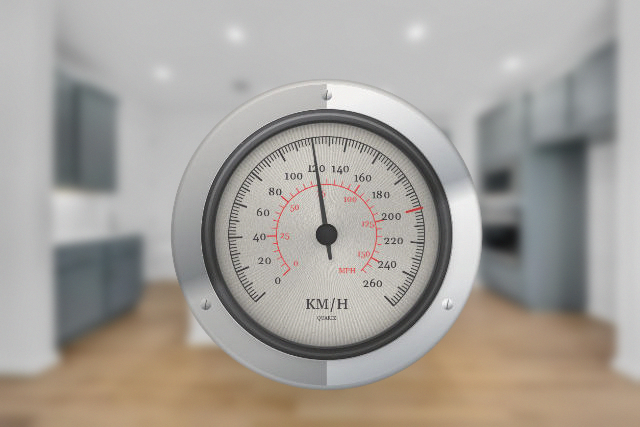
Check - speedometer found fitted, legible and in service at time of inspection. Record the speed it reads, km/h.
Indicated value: 120 km/h
